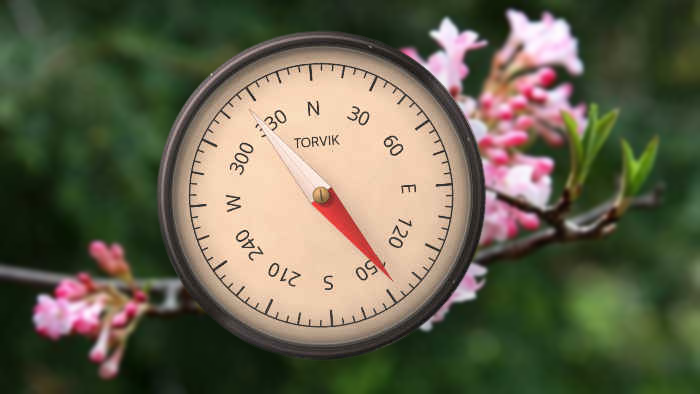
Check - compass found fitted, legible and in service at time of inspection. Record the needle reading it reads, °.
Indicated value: 145 °
